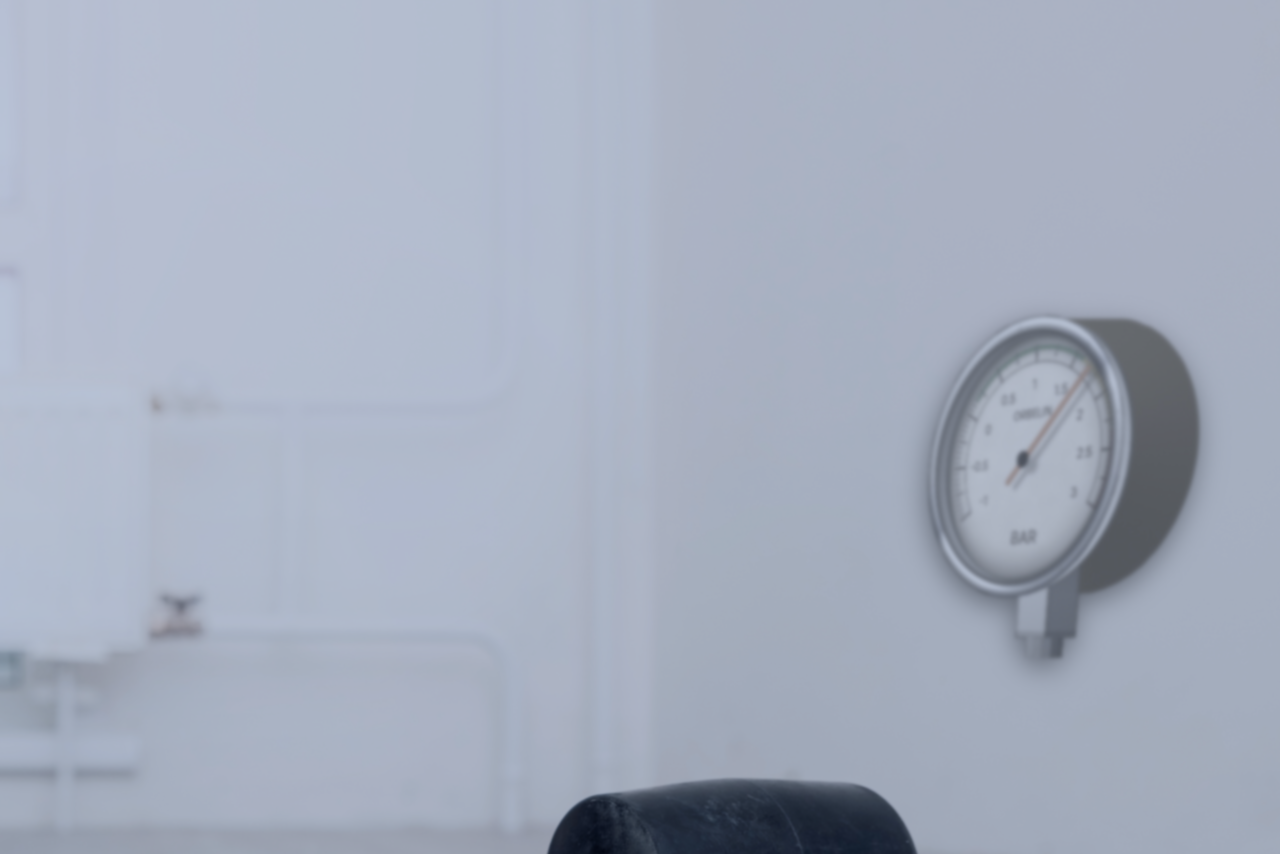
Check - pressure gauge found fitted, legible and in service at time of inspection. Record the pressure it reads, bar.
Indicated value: 1.75 bar
